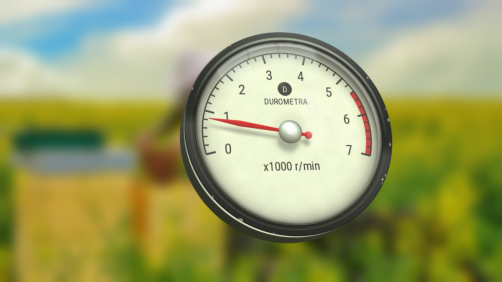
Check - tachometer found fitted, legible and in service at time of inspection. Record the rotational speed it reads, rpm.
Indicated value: 800 rpm
